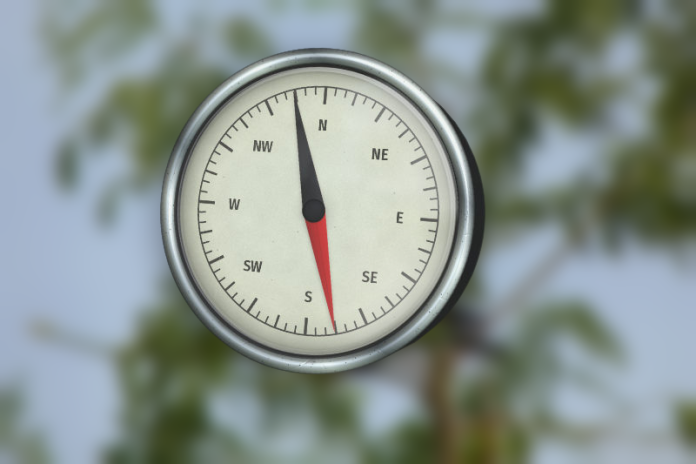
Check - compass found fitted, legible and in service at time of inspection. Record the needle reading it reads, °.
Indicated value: 165 °
